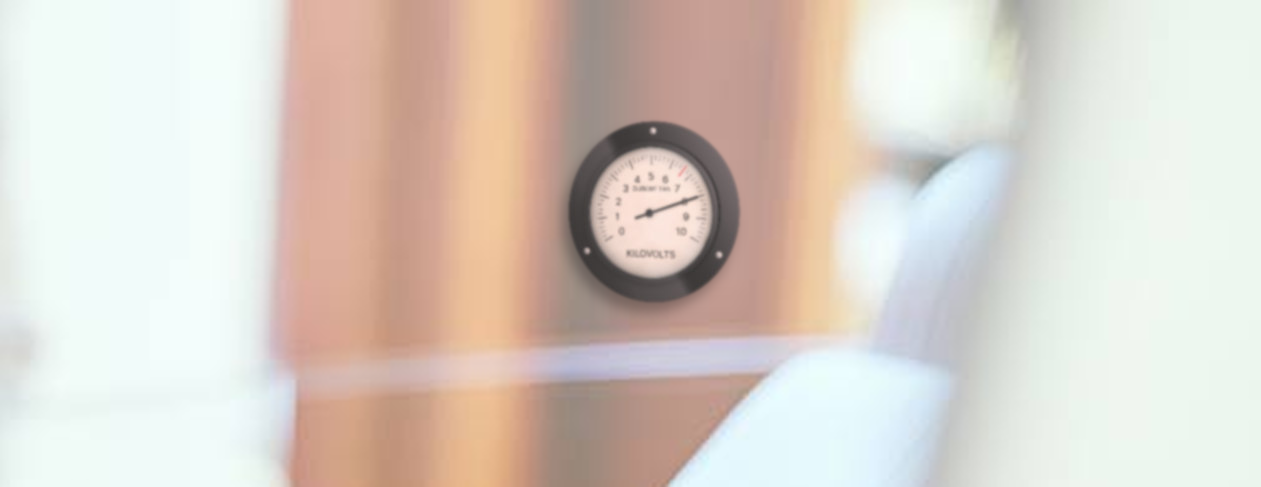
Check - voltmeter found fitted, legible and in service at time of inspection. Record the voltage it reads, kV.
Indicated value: 8 kV
